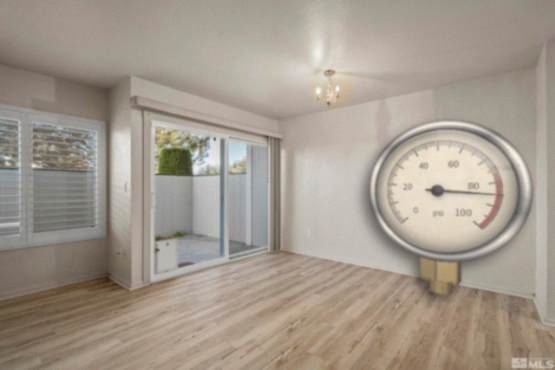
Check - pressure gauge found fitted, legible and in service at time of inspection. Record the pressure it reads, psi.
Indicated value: 85 psi
